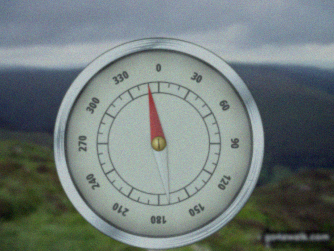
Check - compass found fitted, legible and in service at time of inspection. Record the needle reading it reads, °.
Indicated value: 350 °
